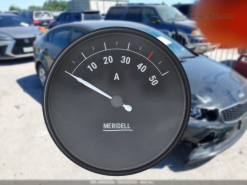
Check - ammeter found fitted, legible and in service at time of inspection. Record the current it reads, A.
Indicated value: 0 A
